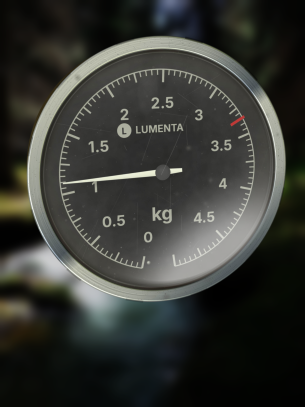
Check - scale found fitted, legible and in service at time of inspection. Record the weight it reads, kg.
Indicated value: 1.1 kg
